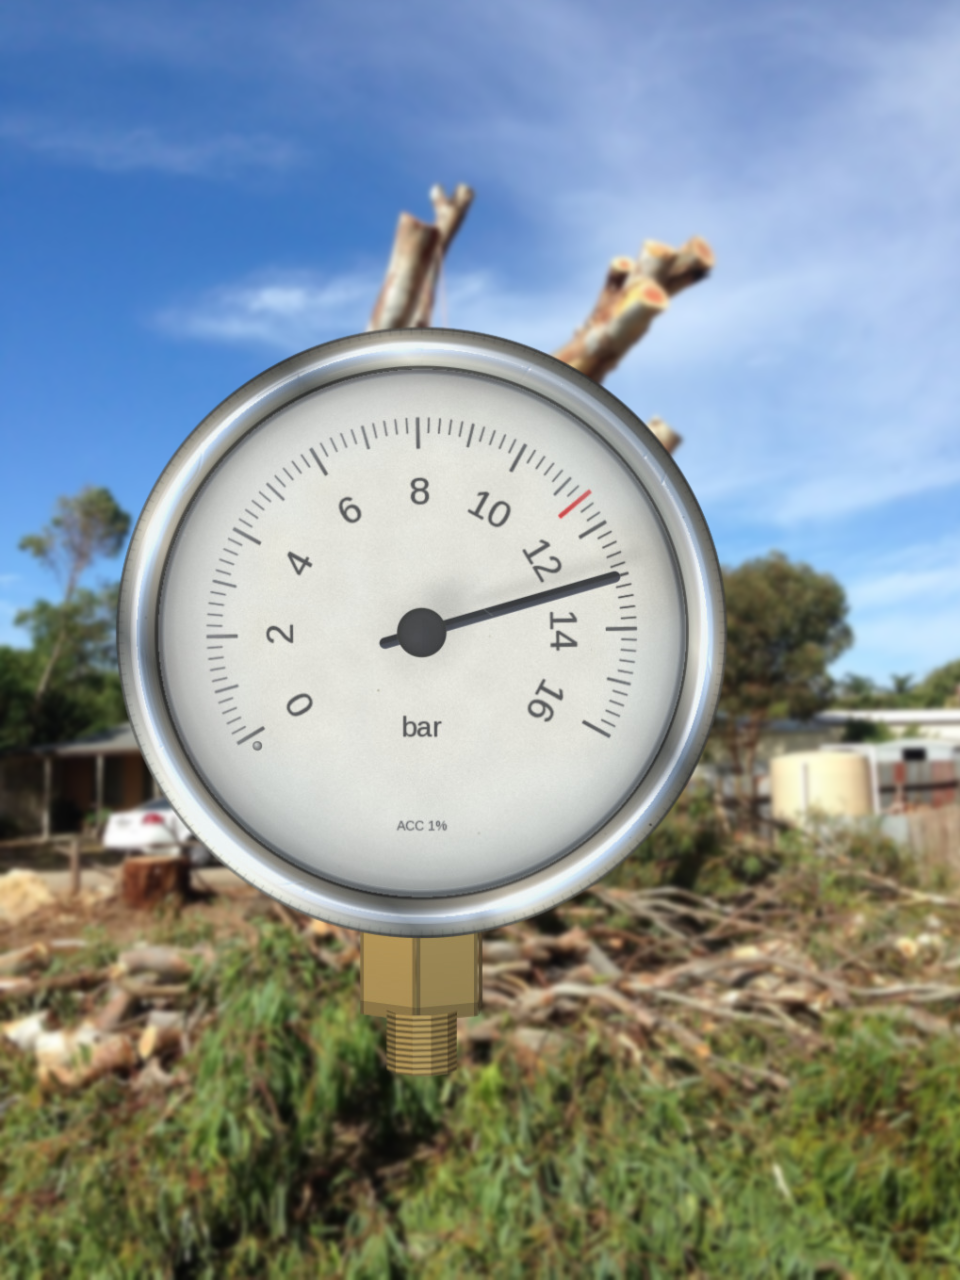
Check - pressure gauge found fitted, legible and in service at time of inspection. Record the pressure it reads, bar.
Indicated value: 13 bar
